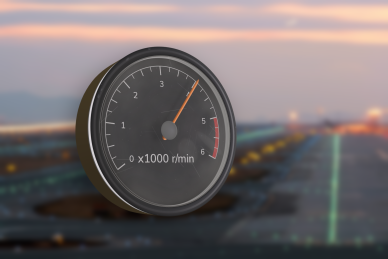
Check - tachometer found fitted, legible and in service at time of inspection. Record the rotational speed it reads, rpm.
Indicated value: 4000 rpm
